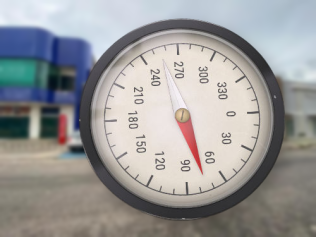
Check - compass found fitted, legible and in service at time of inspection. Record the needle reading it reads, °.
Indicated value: 75 °
